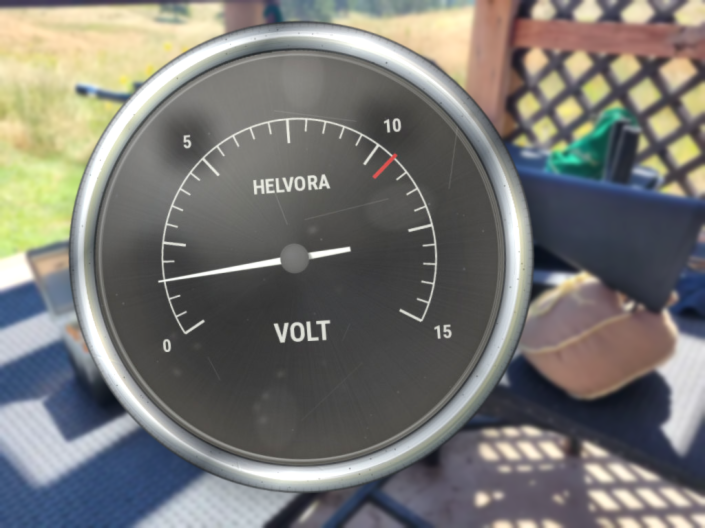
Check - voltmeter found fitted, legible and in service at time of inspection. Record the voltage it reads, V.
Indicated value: 1.5 V
